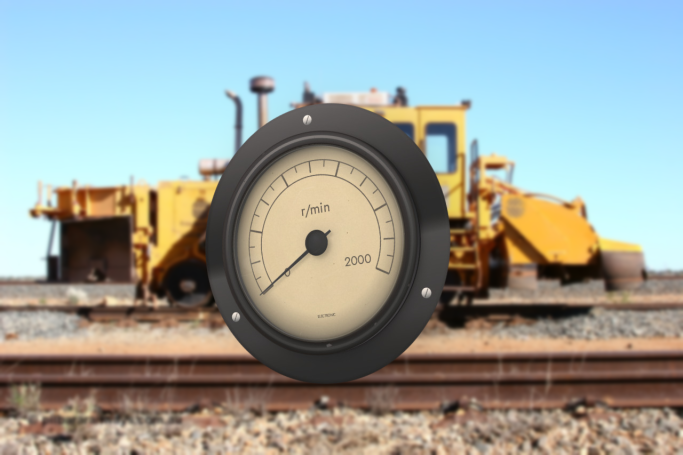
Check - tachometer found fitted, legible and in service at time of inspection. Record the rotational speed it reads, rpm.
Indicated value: 0 rpm
